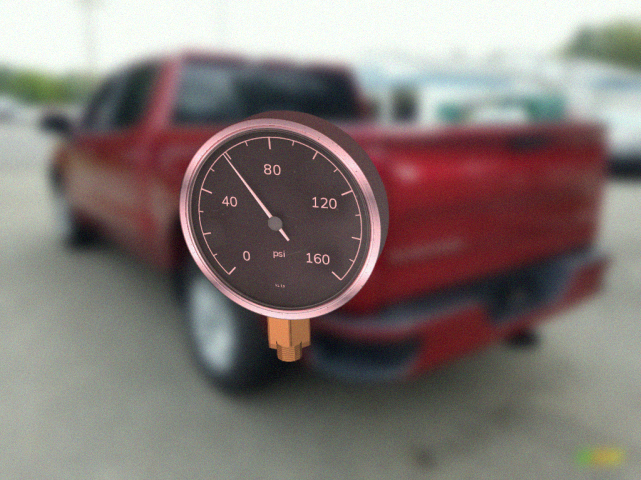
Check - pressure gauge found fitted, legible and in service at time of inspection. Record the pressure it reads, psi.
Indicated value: 60 psi
